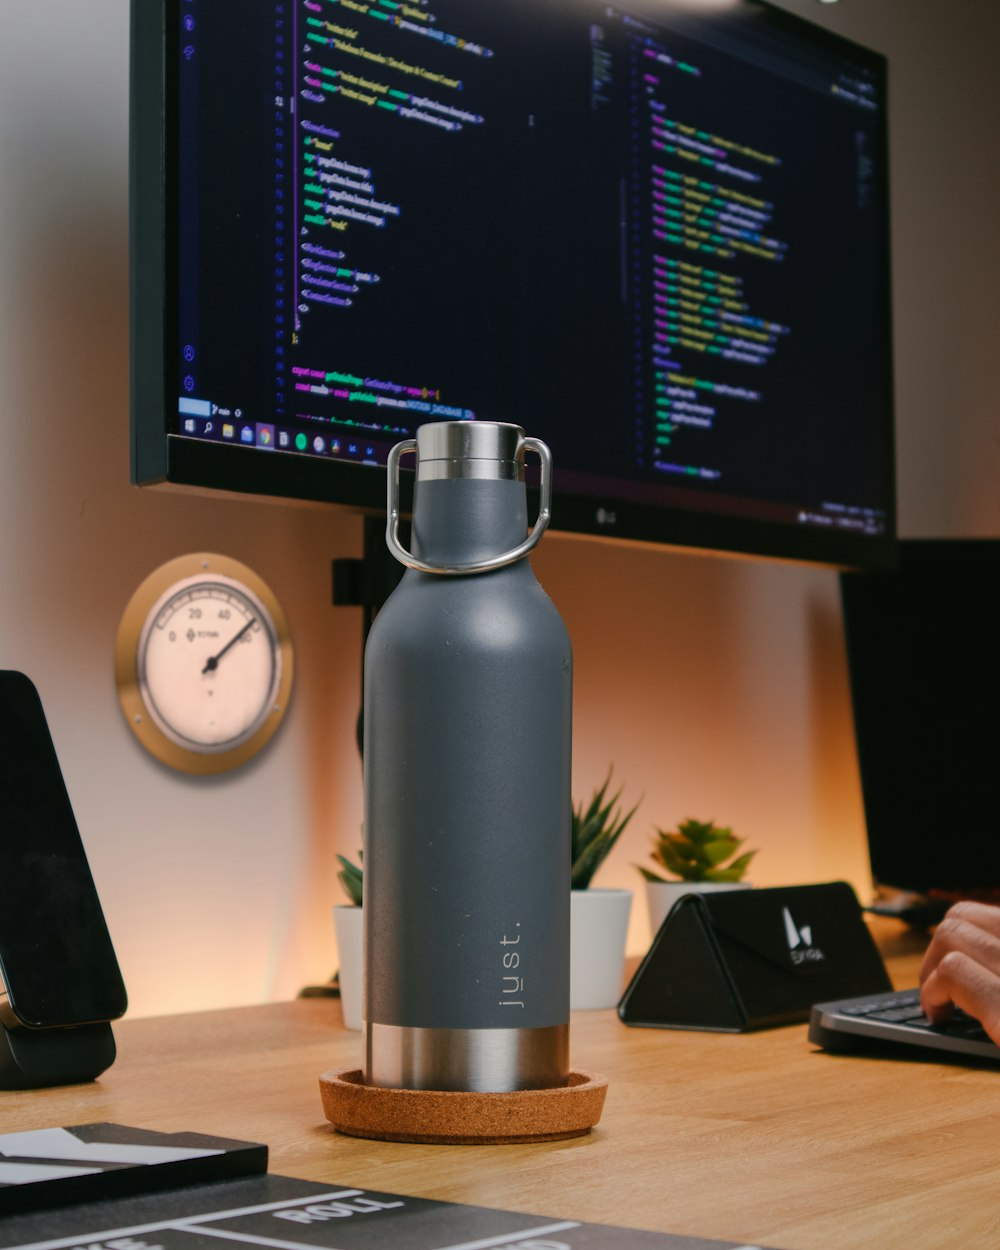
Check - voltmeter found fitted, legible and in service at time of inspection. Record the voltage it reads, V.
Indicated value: 55 V
